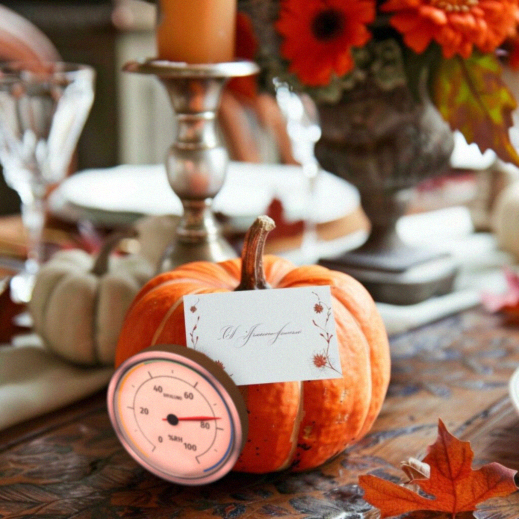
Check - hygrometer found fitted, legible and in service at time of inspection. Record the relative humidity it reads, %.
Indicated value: 75 %
